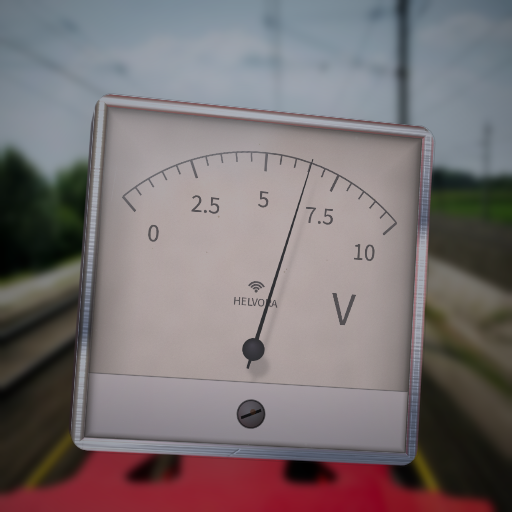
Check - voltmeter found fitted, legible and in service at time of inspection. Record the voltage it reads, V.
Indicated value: 6.5 V
